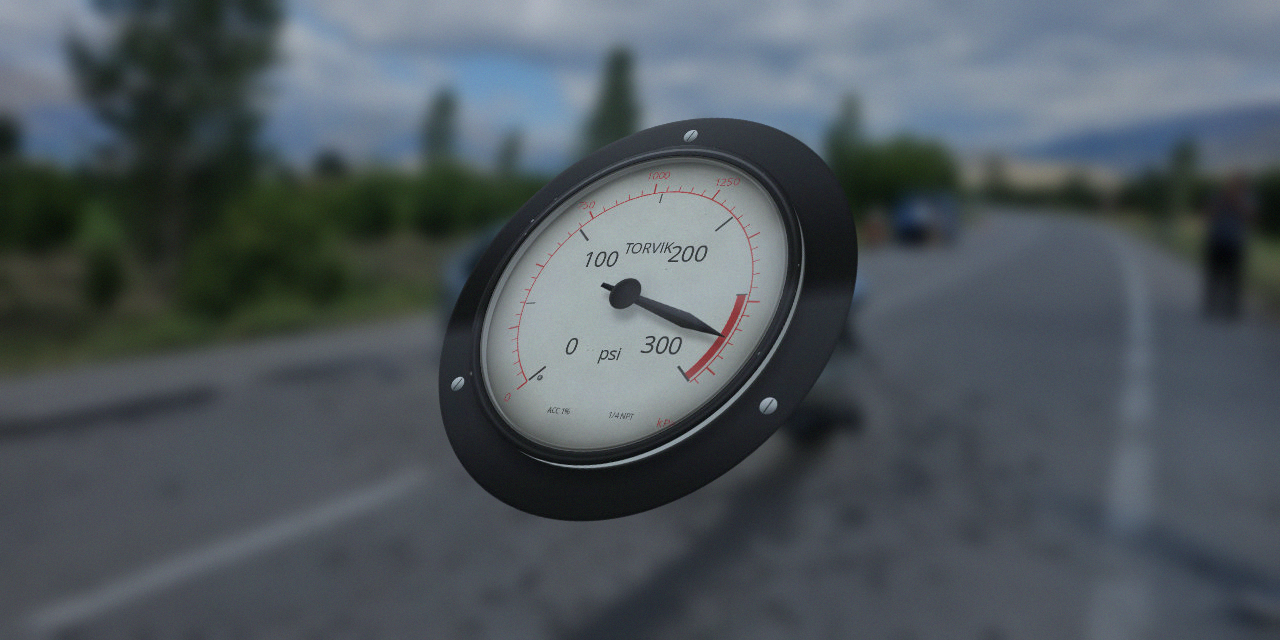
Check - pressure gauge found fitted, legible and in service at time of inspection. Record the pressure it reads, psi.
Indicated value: 275 psi
